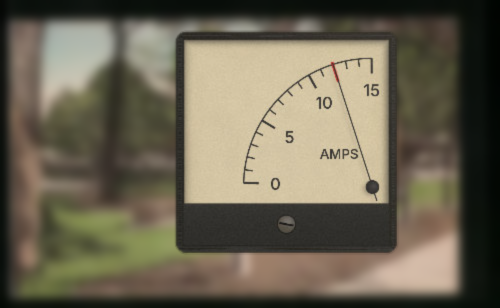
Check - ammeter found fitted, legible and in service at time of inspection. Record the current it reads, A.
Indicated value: 12 A
